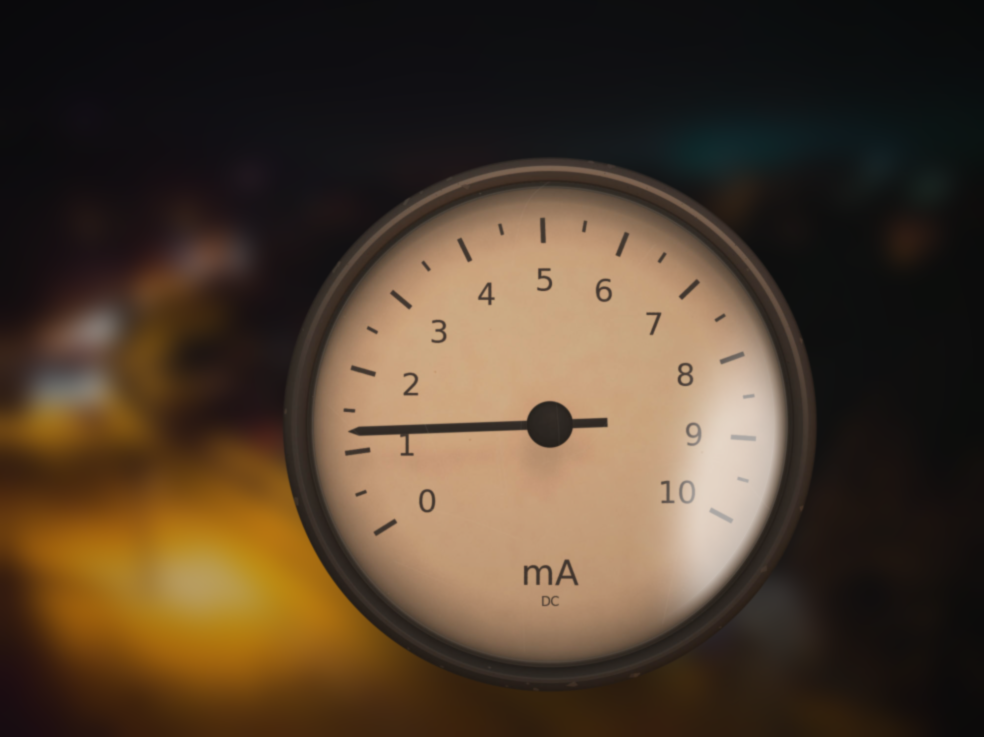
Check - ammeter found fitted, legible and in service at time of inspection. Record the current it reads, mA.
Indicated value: 1.25 mA
